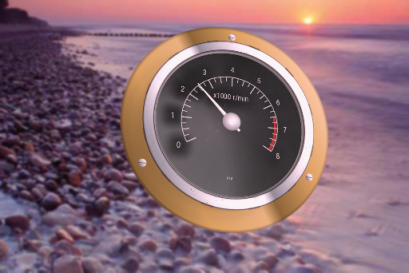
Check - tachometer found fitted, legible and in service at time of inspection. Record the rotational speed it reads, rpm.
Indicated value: 2500 rpm
